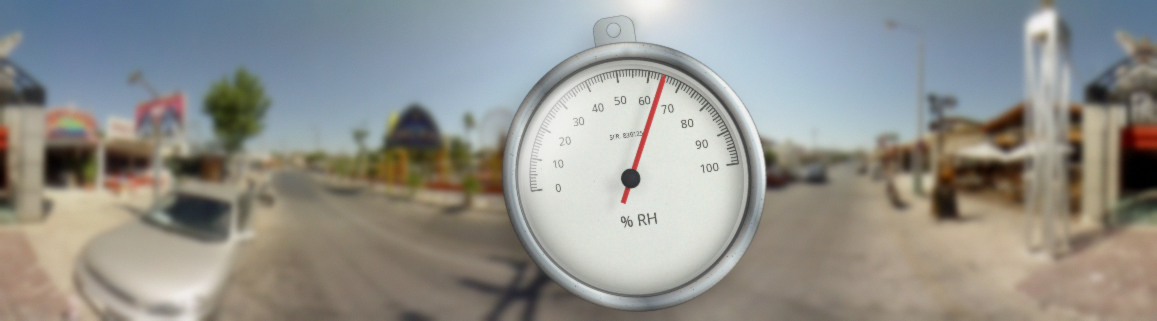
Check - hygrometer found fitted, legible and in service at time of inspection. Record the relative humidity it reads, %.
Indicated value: 65 %
